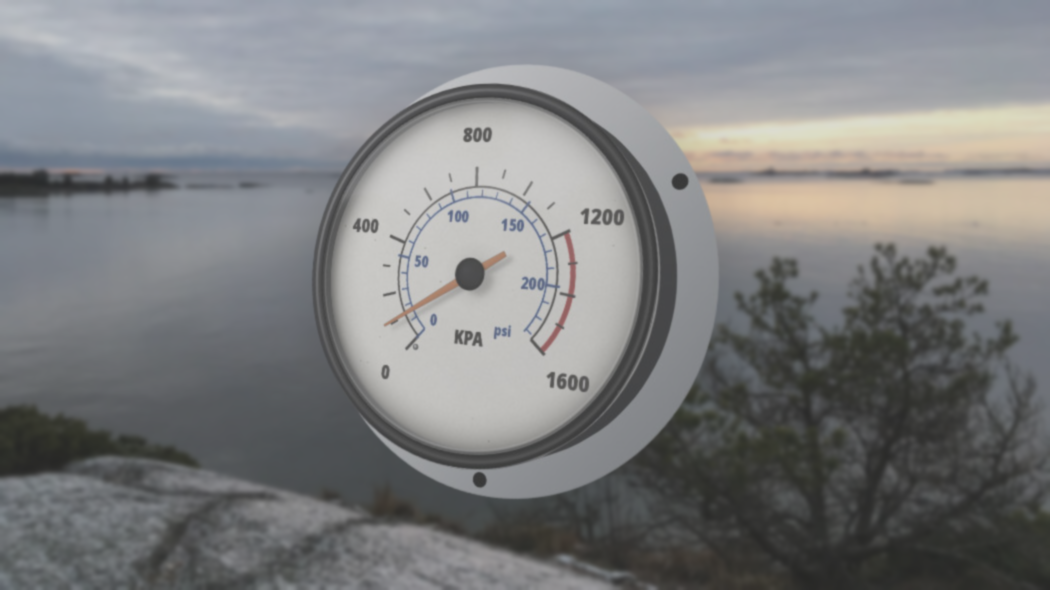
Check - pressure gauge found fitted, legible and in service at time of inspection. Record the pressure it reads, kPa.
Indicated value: 100 kPa
